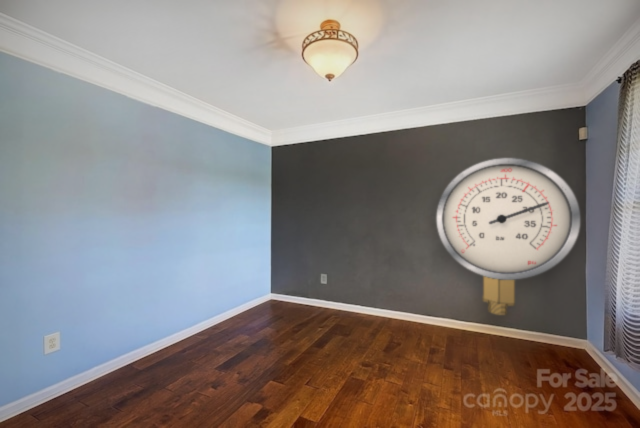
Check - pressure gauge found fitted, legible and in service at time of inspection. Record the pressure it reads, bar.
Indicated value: 30 bar
